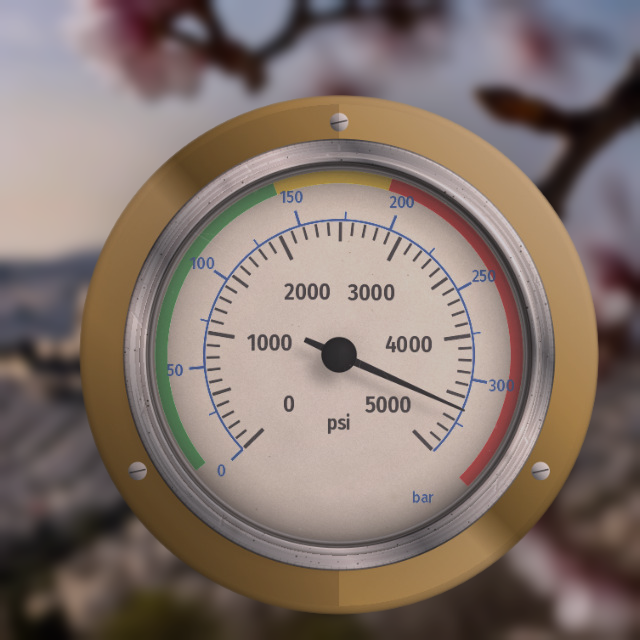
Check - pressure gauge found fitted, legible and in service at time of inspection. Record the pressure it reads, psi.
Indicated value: 4600 psi
